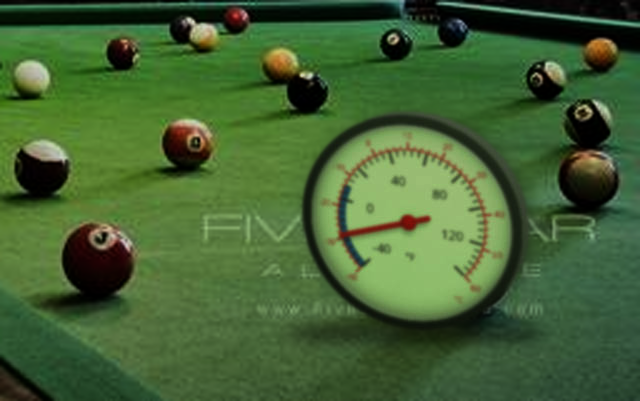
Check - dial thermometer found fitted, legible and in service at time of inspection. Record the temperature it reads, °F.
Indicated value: -20 °F
